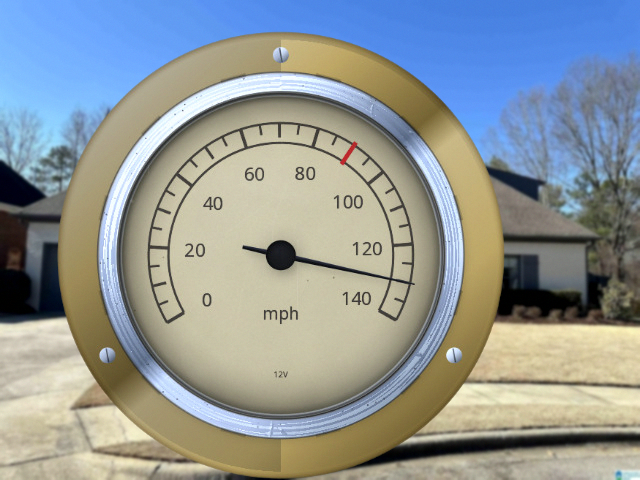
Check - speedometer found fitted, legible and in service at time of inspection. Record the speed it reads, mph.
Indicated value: 130 mph
